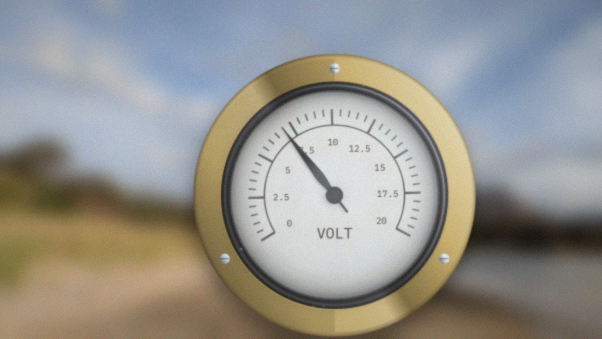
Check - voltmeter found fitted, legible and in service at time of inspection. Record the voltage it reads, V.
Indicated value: 7 V
